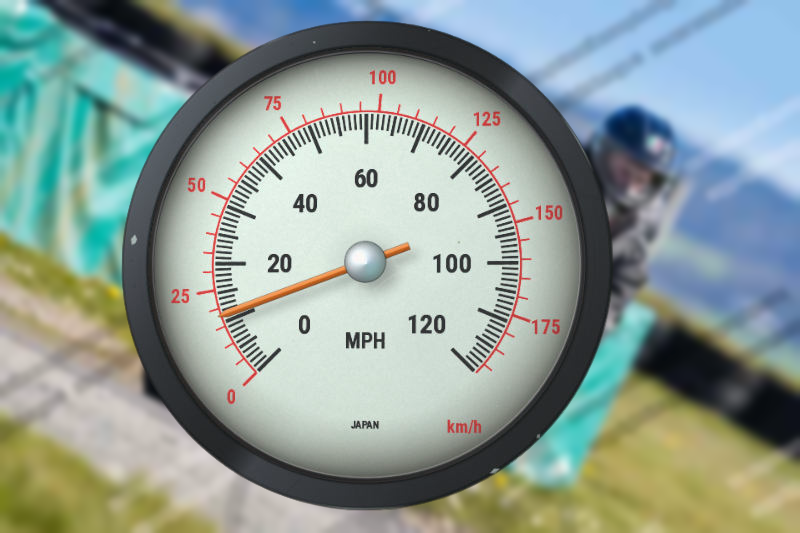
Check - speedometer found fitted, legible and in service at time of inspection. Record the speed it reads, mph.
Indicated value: 11 mph
